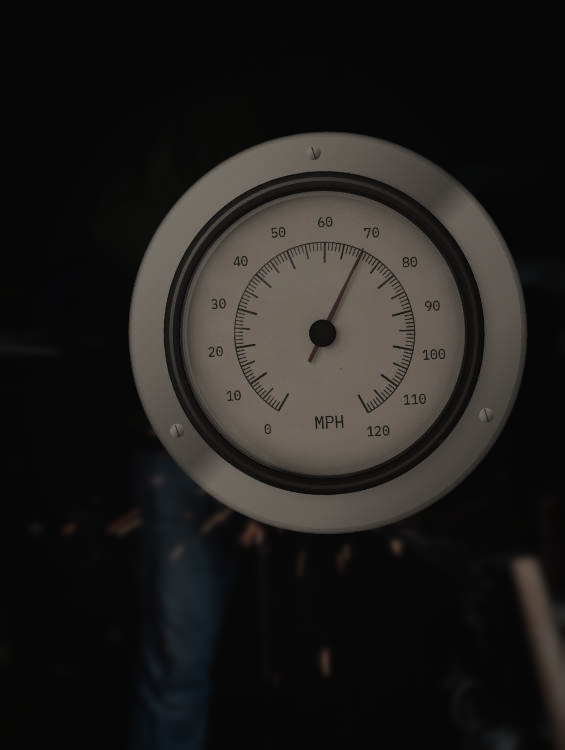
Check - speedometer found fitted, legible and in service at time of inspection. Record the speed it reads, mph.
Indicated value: 70 mph
